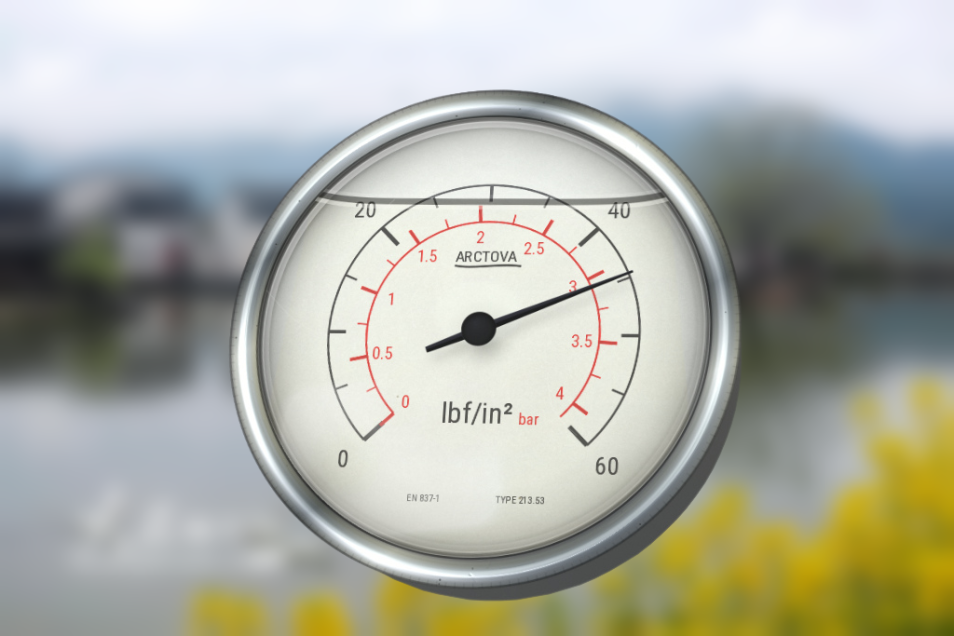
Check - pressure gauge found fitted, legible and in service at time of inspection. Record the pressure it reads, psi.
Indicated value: 45 psi
